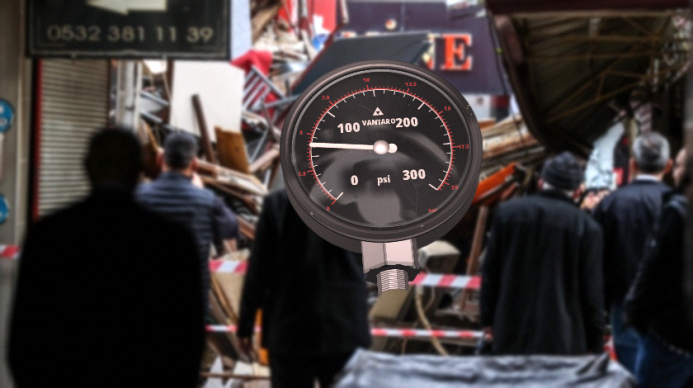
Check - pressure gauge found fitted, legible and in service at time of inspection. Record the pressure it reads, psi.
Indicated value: 60 psi
